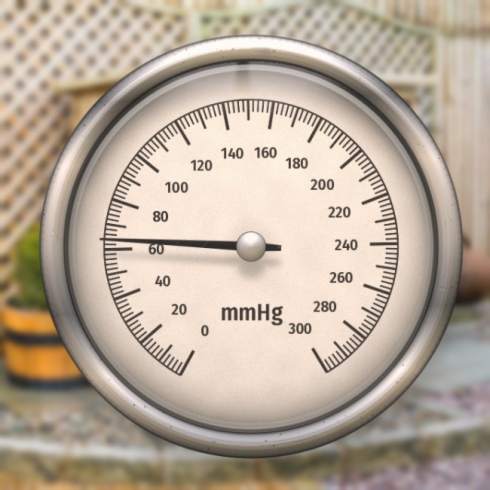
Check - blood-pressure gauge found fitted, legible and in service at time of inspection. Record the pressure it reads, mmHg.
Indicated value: 64 mmHg
